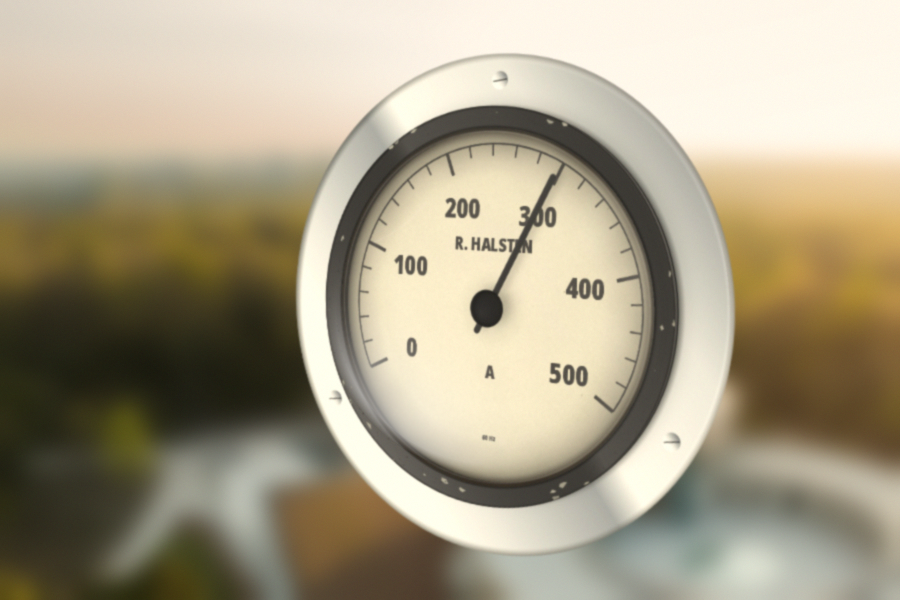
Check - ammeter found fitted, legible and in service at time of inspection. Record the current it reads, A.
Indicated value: 300 A
